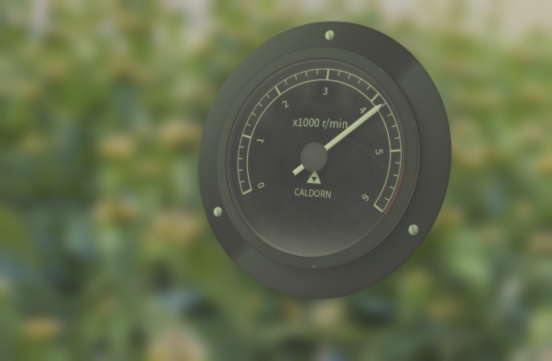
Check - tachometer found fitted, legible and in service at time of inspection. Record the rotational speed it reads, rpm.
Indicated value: 4200 rpm
